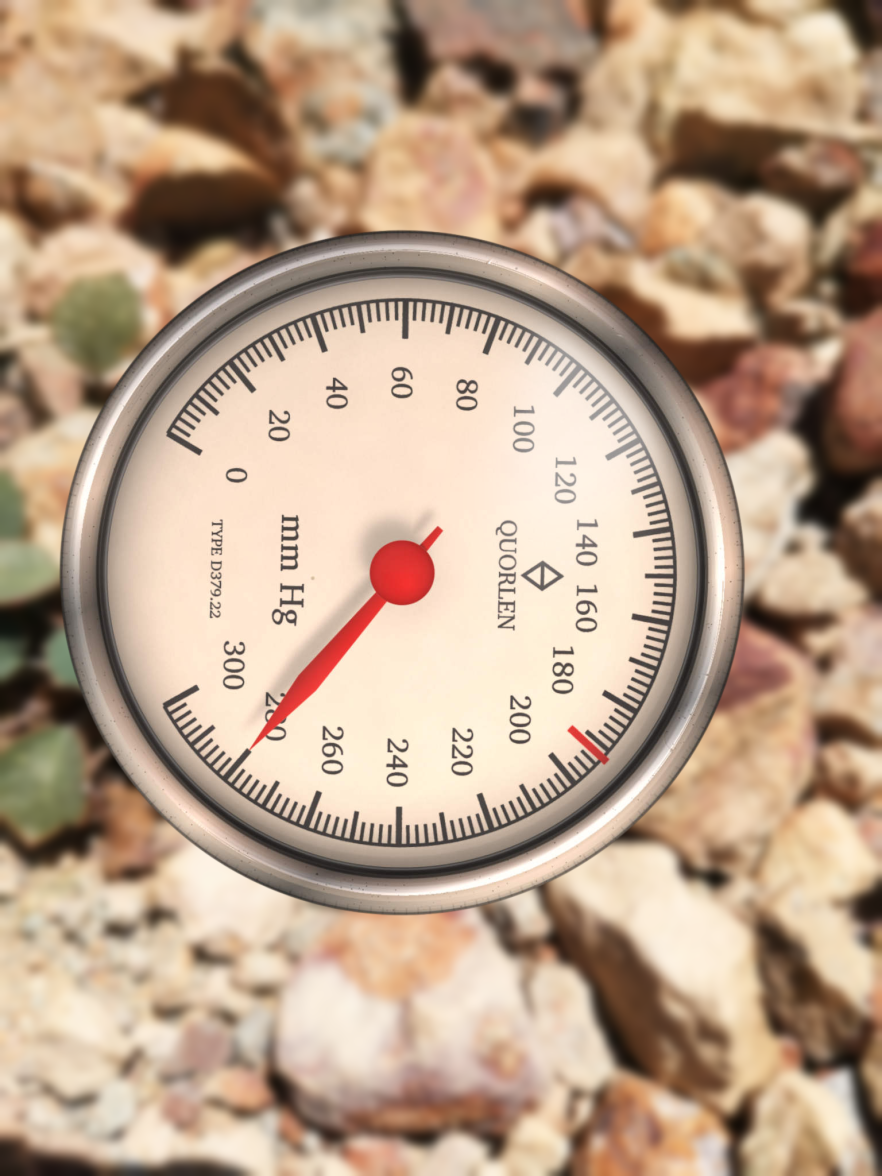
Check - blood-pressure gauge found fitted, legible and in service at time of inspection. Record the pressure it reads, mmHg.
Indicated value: 280 mmHg
